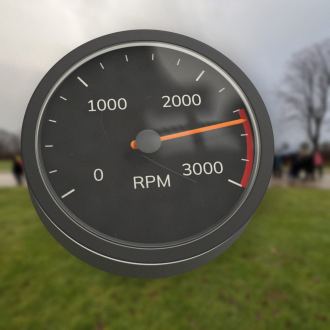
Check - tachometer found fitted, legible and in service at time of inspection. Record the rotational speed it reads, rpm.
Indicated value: 2500 rpm
